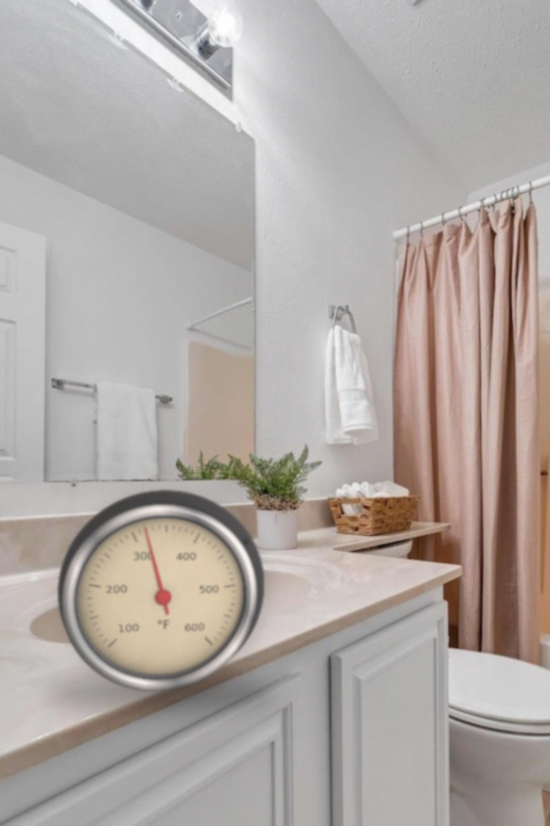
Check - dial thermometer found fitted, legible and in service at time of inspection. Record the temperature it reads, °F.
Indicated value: 320 °F
